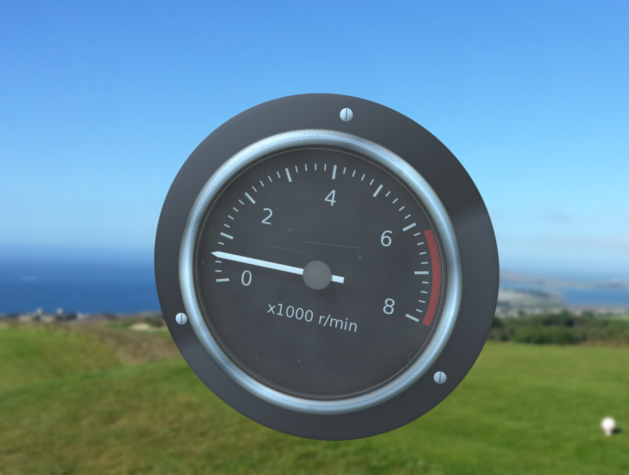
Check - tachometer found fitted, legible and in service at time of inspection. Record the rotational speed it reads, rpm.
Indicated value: 600 rpm
